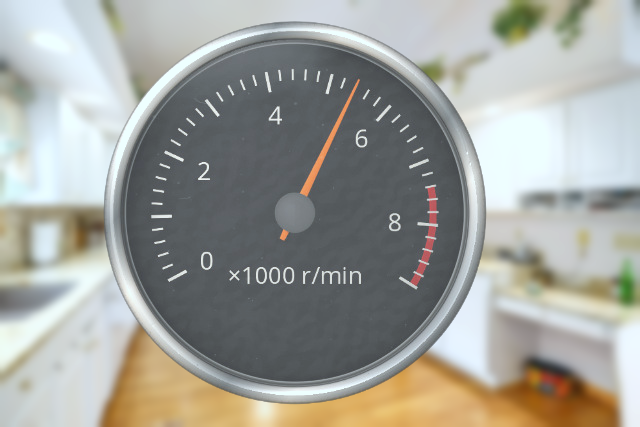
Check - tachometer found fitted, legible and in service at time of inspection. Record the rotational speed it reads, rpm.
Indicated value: 5400 rpm
